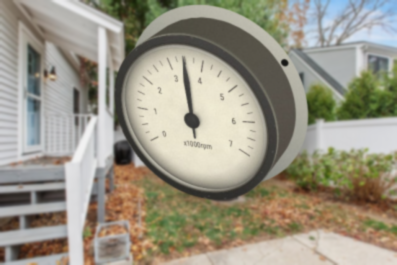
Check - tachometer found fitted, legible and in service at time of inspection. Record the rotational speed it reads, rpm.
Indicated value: 3500 rpm
